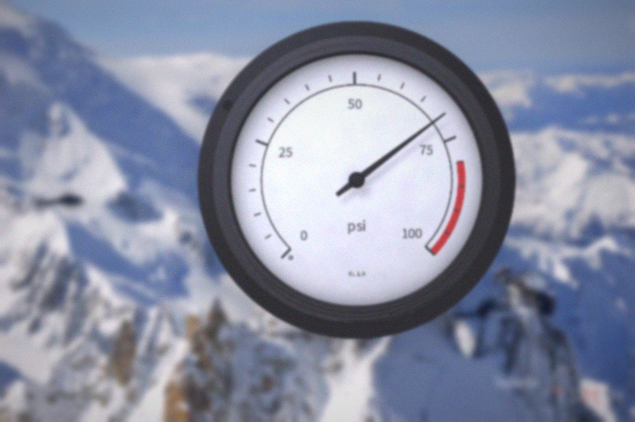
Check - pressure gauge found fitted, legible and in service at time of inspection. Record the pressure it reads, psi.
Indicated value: 70 psi
